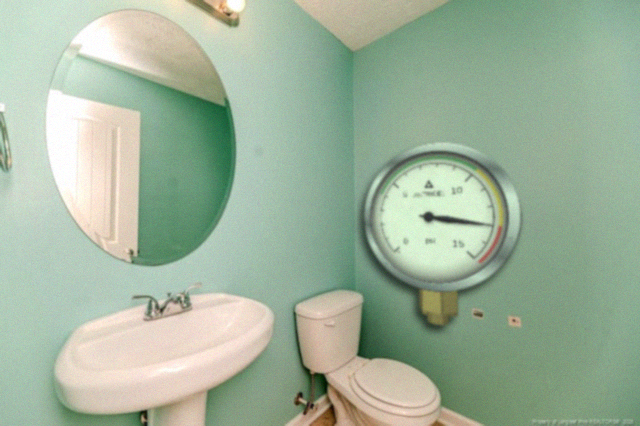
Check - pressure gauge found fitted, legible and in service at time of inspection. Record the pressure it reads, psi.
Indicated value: 13 psi
